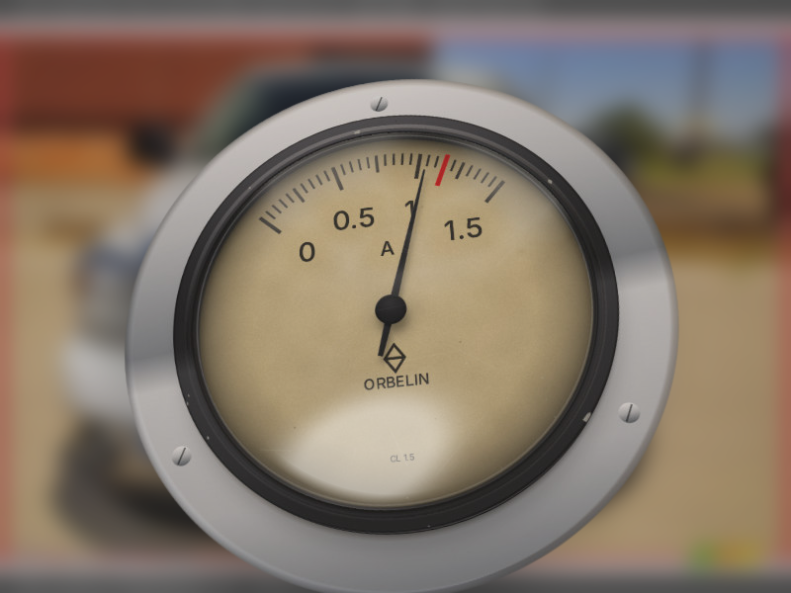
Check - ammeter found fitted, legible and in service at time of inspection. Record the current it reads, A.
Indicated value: 1.05 A
